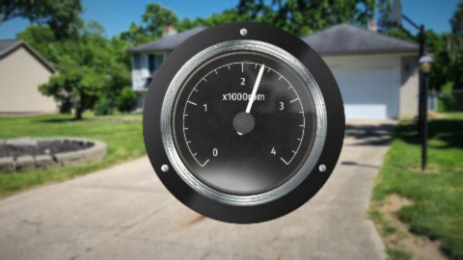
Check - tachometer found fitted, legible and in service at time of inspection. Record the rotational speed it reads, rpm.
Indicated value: 2300 rpm
